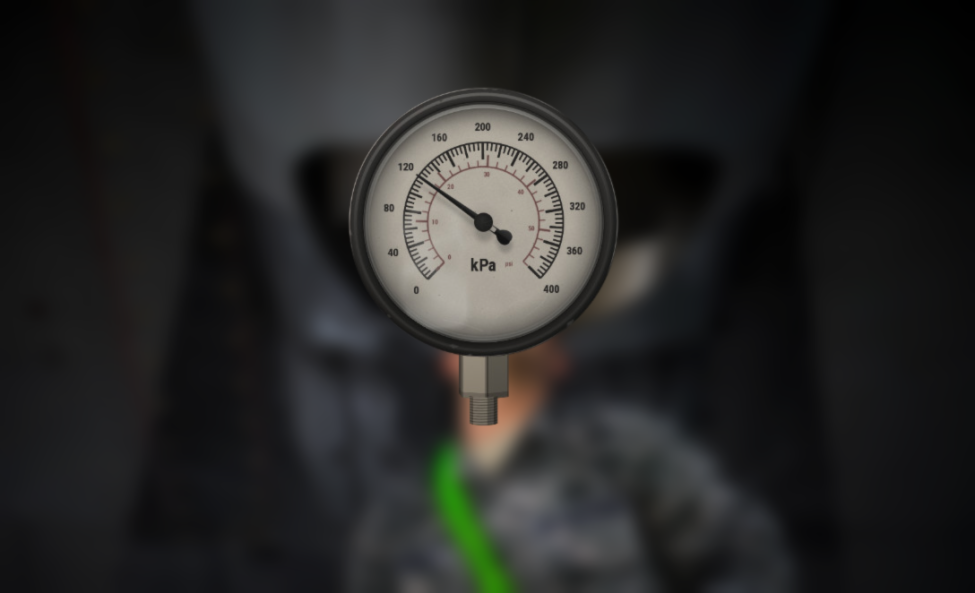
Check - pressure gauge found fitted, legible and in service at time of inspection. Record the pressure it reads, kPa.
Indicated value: 120 kPa
